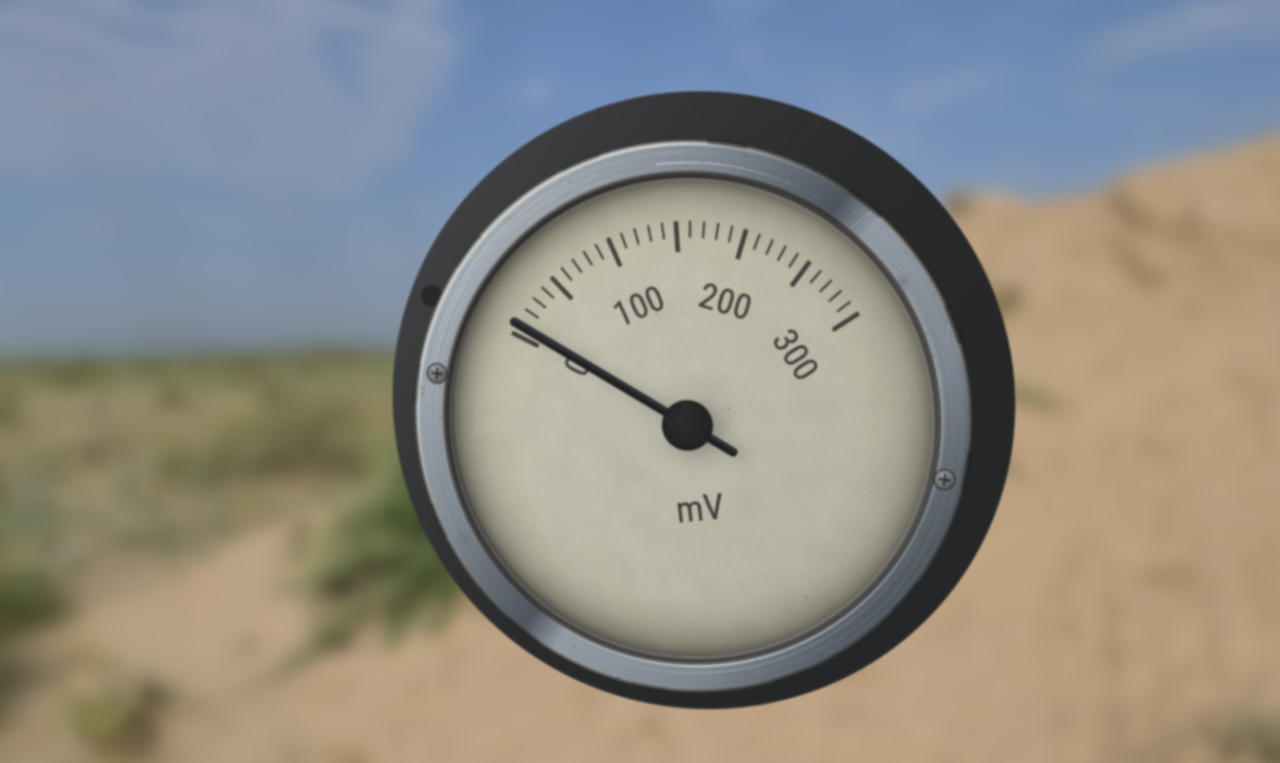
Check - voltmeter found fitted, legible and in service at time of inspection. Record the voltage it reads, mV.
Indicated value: 10 mV
